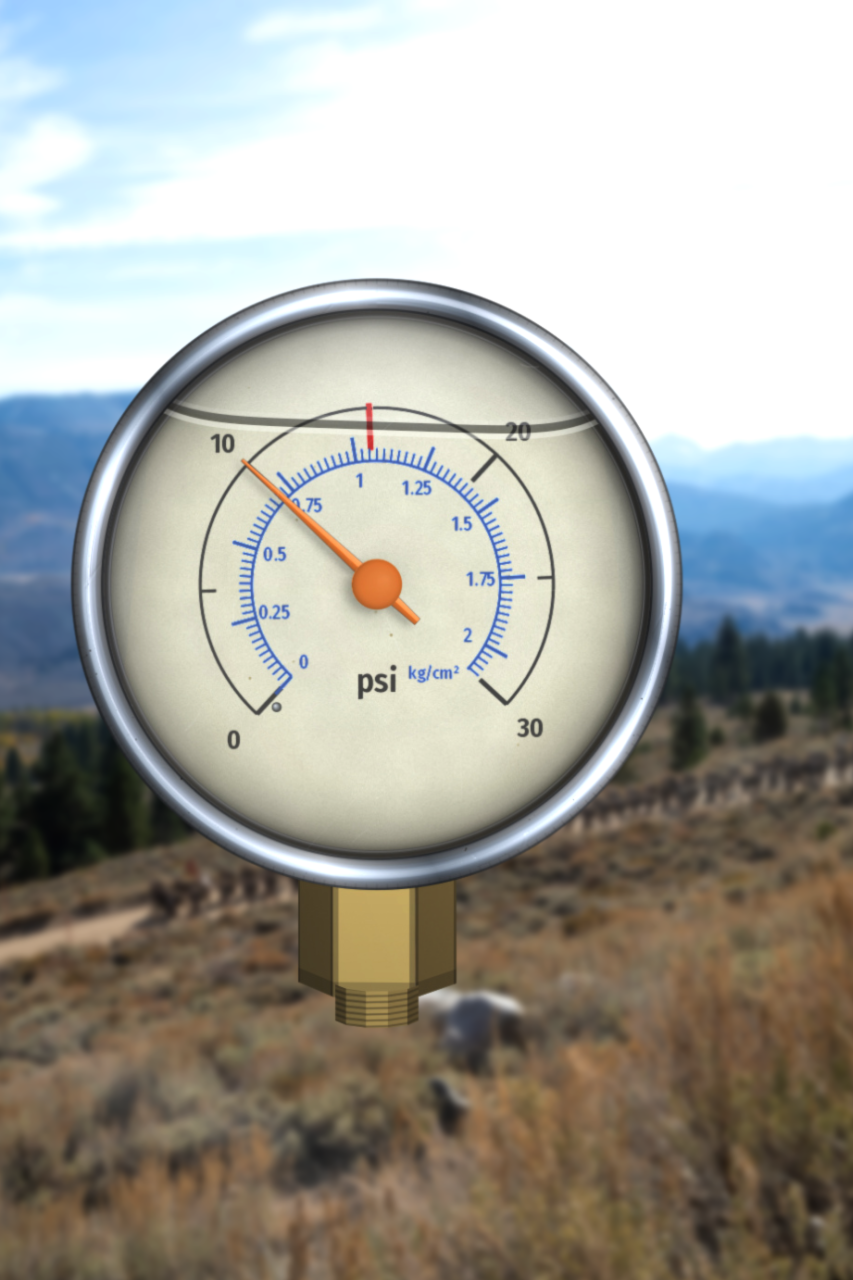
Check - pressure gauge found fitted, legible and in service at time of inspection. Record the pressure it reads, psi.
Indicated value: 10 psi
